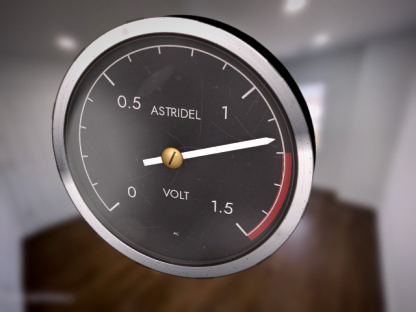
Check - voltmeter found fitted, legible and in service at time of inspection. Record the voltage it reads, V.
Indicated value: 1.15 V
